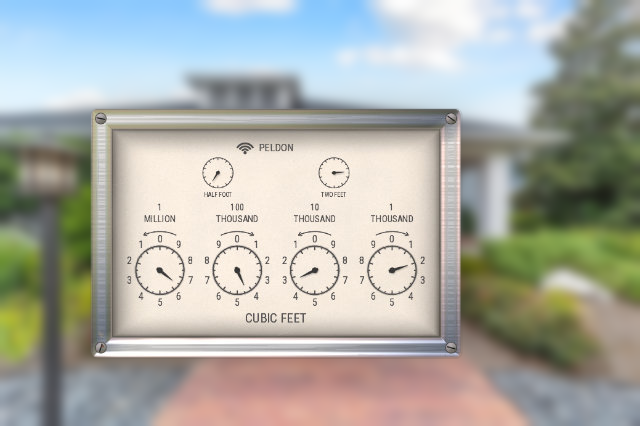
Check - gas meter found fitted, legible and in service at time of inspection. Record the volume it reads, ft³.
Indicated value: 643200 ft³
